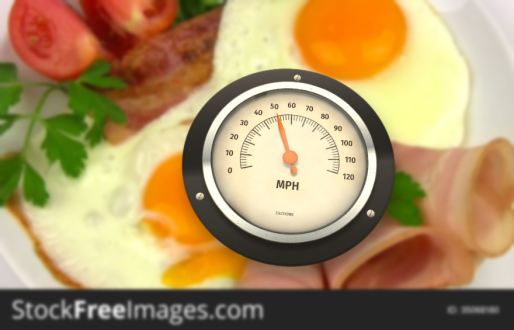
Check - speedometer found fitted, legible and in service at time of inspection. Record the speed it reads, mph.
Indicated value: 50 mph
